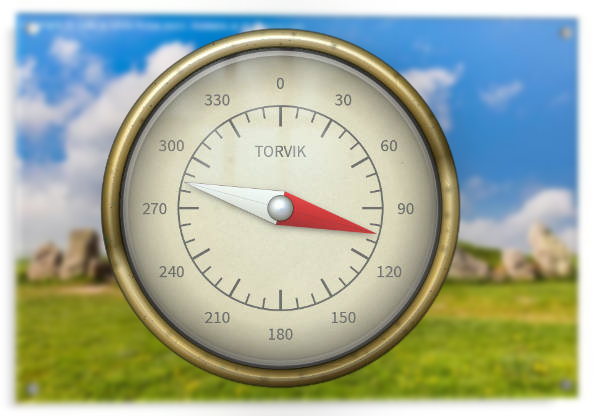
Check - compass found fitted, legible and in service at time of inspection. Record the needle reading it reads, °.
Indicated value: 105 °
